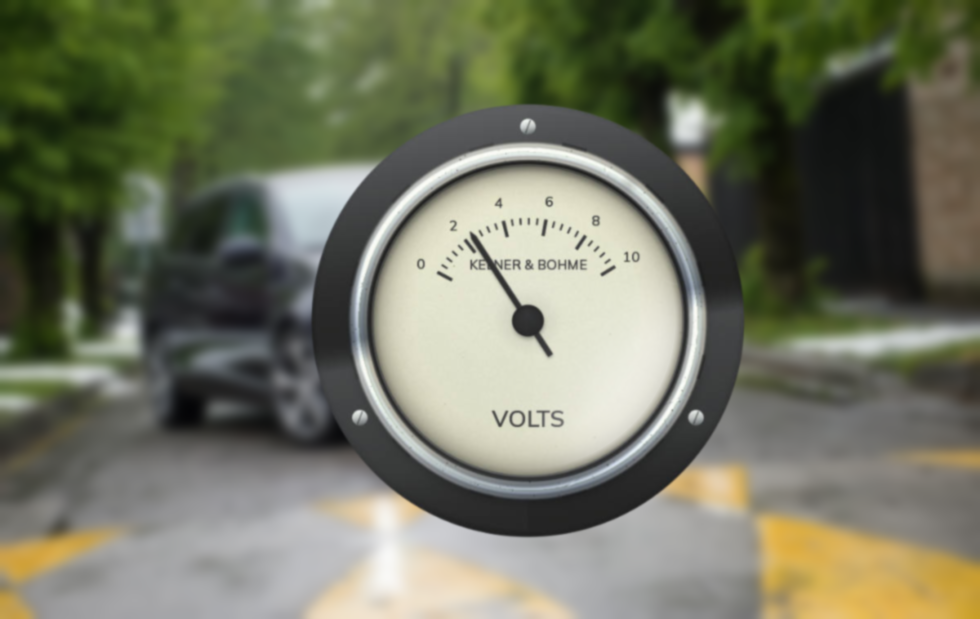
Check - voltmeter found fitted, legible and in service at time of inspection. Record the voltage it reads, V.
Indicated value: 2.4 V
